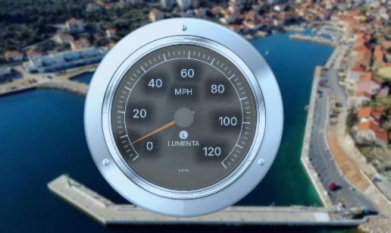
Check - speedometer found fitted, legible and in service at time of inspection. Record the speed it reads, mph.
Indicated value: 6 mph
